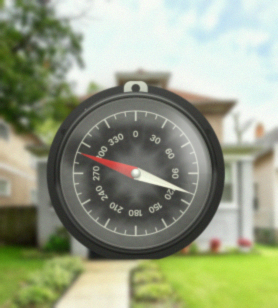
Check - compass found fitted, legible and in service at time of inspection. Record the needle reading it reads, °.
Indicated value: 290 °
